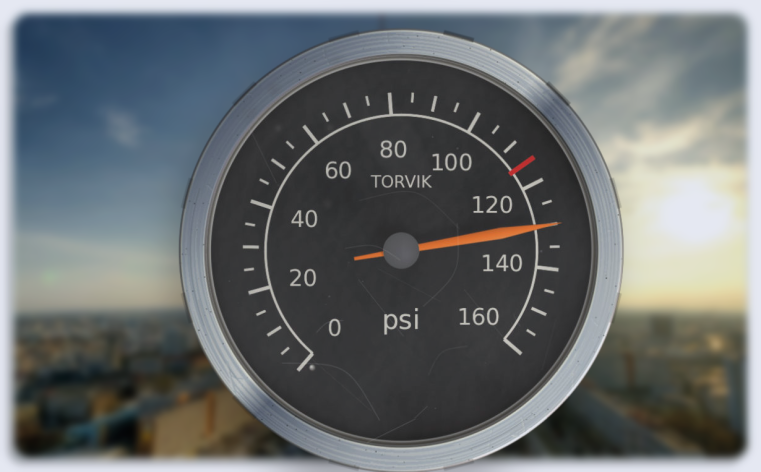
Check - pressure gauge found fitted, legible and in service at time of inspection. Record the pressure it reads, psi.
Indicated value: 130 psi
